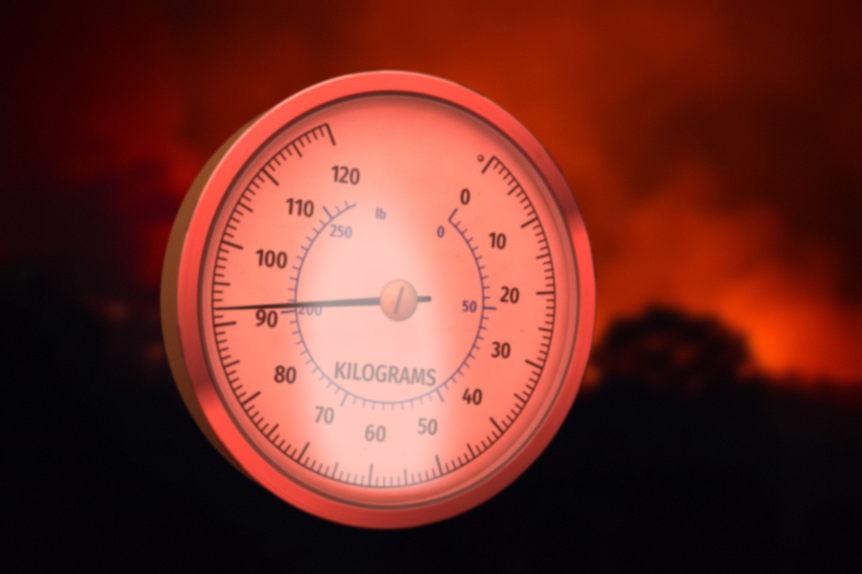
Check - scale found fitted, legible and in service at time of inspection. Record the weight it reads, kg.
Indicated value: 92 kg
